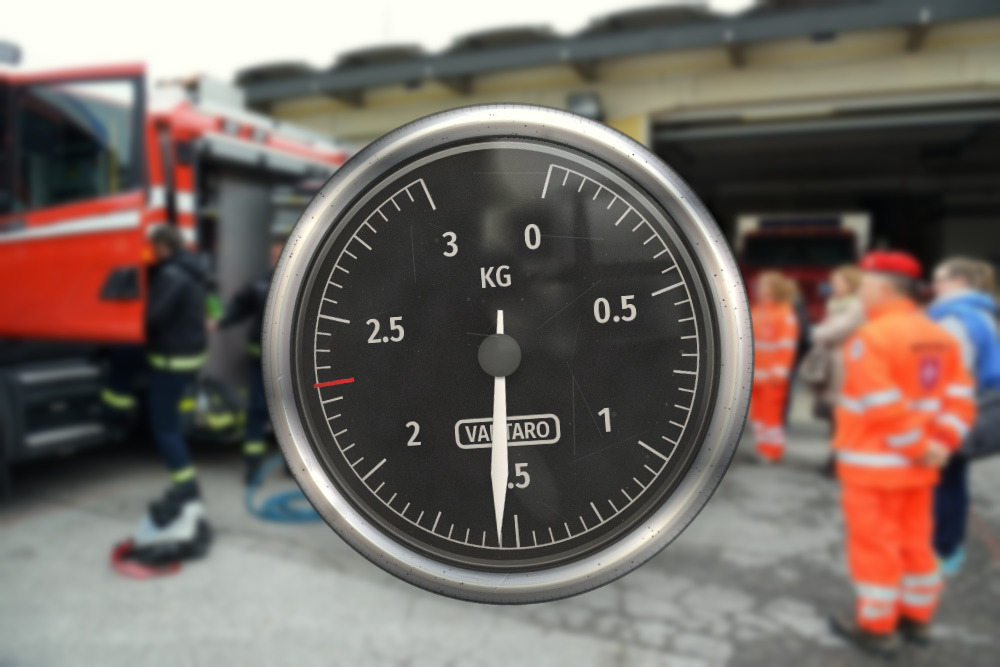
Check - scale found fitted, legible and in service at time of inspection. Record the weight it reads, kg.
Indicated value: 1.55 kg
